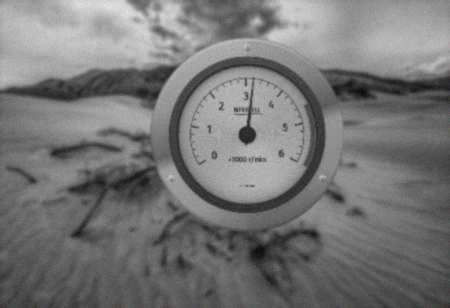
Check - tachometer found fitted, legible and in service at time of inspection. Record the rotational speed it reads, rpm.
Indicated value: 3200 rpm
